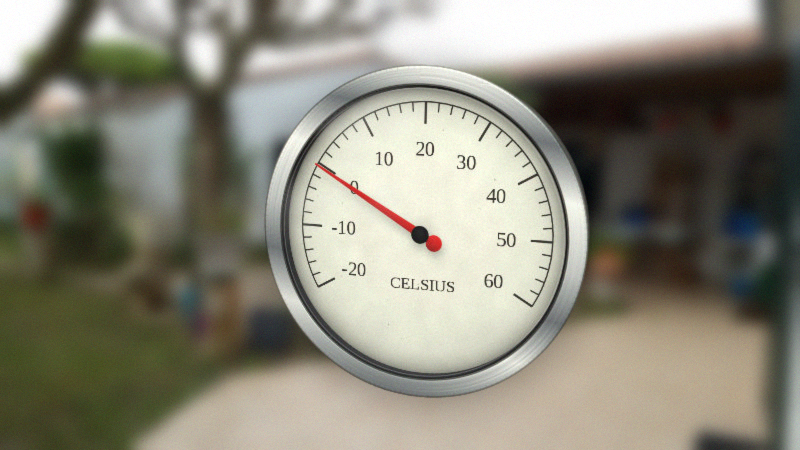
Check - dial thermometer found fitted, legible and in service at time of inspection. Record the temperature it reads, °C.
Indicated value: 0 °C
